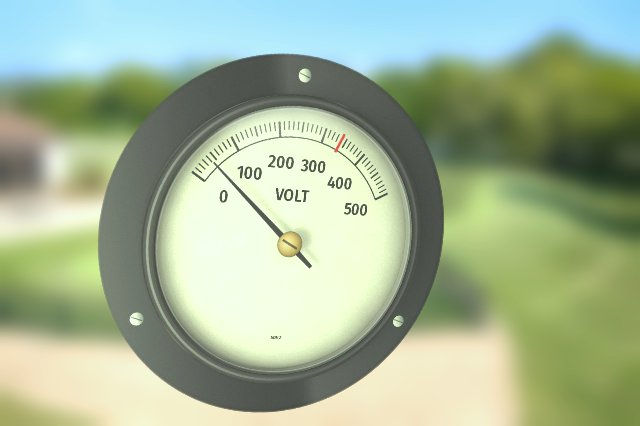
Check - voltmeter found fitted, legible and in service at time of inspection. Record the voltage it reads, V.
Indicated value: 40 V
